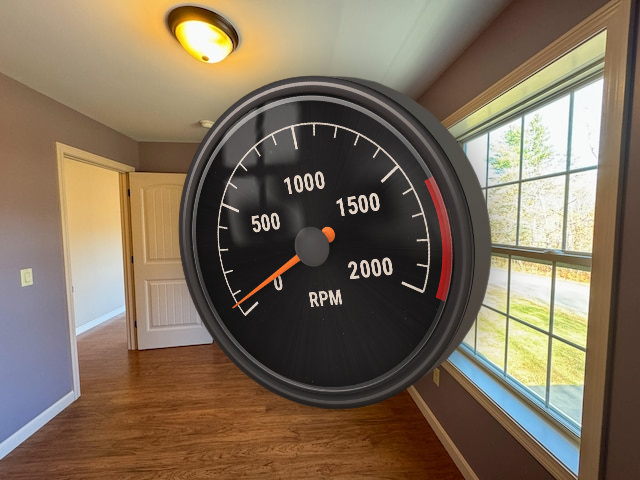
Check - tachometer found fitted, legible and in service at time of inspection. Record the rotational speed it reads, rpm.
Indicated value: 50 rpm
